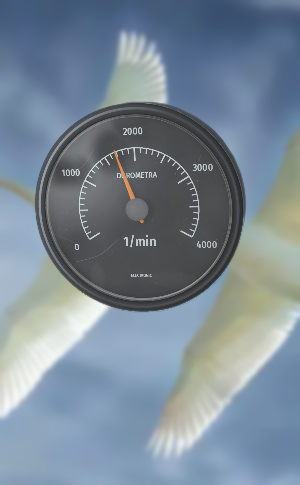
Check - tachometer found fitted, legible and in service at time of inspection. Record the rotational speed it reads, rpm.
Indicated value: 1700 rpm
